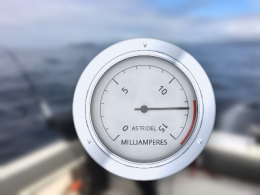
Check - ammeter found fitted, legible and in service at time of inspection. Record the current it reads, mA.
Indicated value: 12.5 mA
